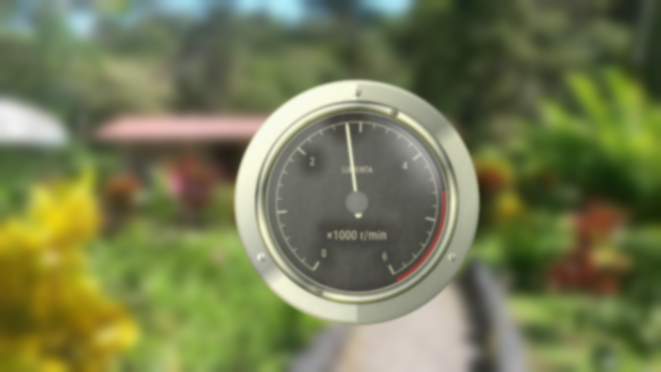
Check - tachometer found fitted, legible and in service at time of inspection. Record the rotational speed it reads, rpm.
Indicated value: 2800 rpm
